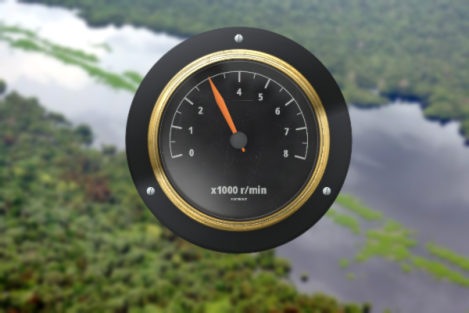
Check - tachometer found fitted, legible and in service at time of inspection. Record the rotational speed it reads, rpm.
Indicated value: 3000 rpm
